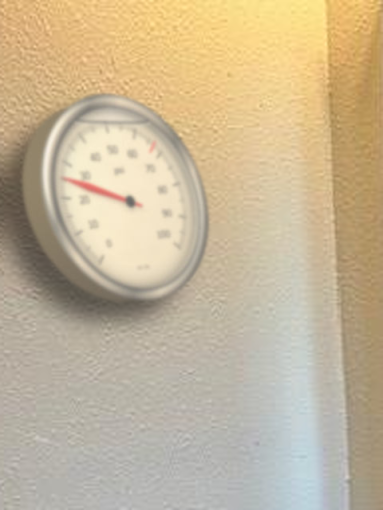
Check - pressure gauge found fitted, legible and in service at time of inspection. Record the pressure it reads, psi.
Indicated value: 25 psi
